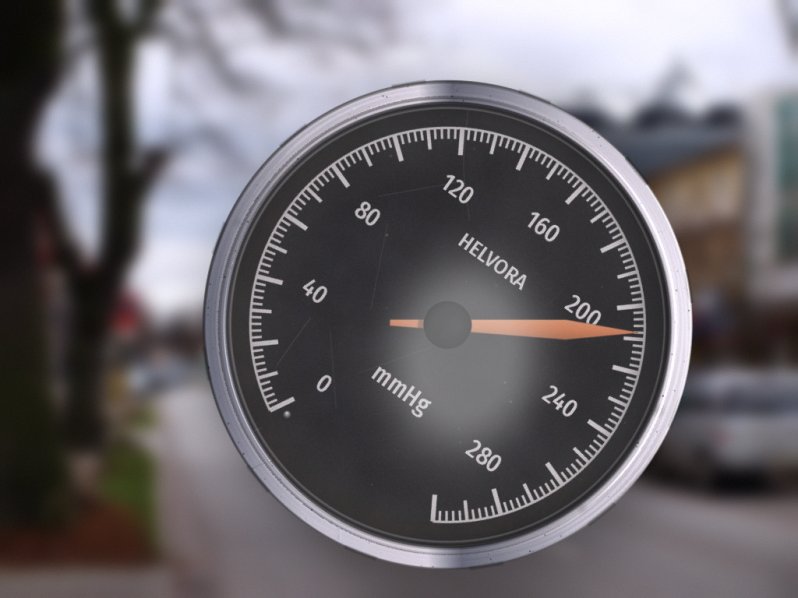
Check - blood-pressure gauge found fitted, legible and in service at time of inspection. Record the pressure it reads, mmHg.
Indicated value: 208 mmHg
